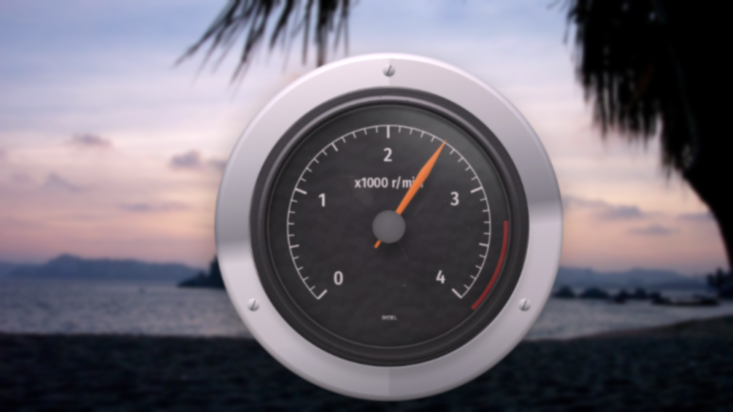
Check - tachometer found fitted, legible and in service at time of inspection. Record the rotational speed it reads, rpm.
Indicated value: 2500 rpm
